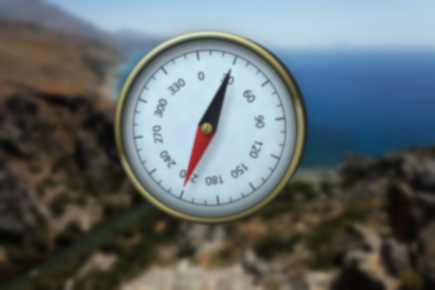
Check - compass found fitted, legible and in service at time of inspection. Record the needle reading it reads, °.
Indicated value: 210 °
